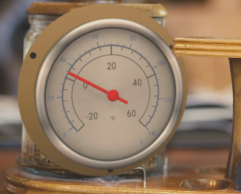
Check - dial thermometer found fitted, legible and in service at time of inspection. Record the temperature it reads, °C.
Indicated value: 2 °C
